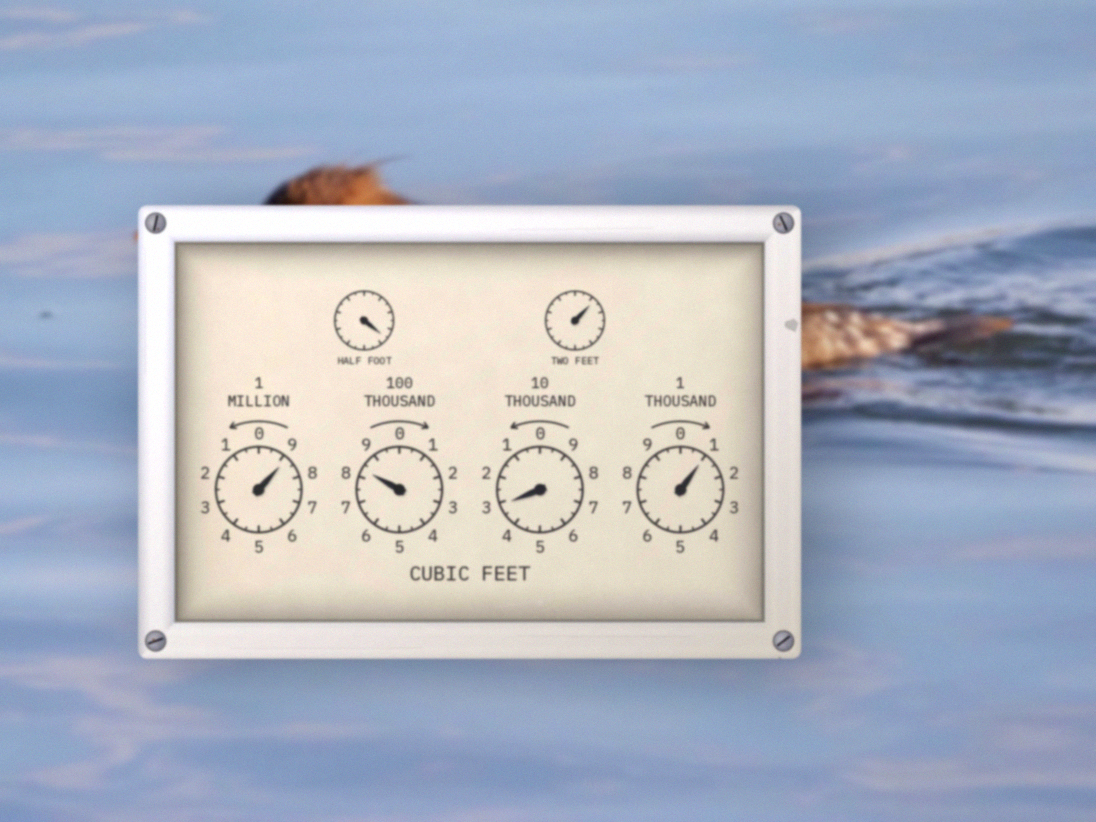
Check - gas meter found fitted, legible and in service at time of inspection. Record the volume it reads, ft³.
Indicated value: 883100 ft³
